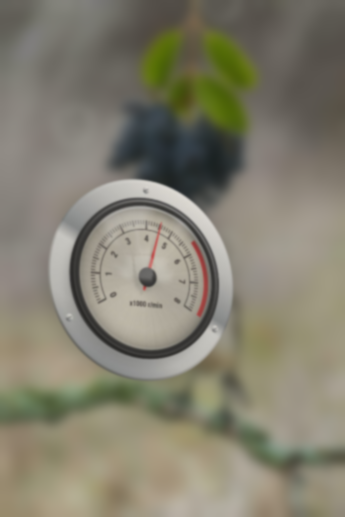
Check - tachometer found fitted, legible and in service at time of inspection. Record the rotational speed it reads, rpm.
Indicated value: 4500 rpm
